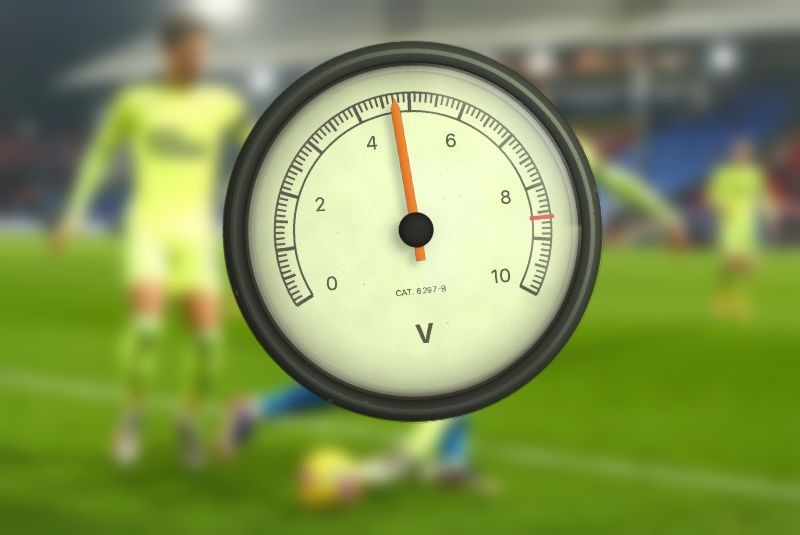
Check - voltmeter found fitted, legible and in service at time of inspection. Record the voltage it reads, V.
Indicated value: 4.7 V
